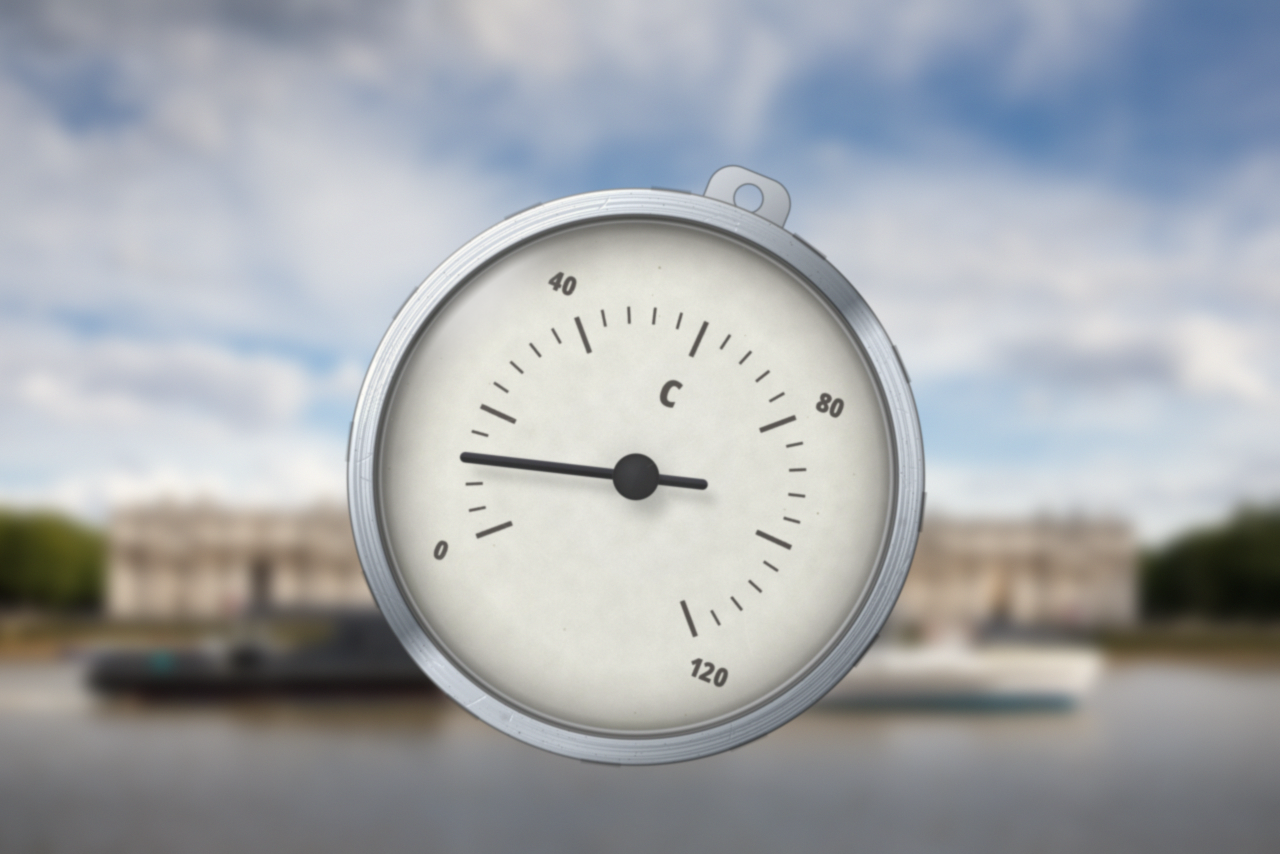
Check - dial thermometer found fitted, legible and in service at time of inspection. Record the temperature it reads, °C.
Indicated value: 12 °C
